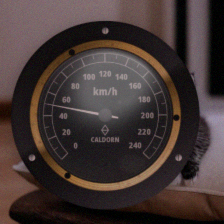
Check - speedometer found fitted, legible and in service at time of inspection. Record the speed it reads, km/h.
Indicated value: 50 km/h
